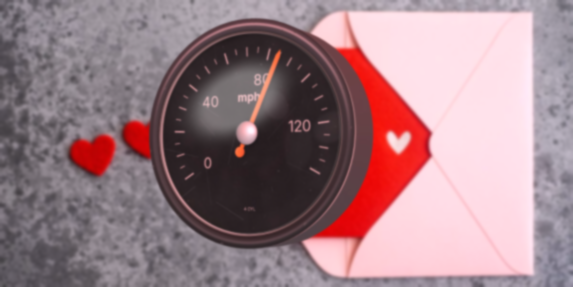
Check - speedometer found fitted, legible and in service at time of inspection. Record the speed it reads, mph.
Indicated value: 85 mph
